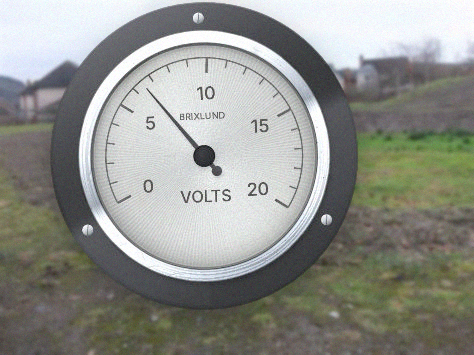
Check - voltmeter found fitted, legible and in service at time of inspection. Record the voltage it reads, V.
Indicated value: 6.5 V
